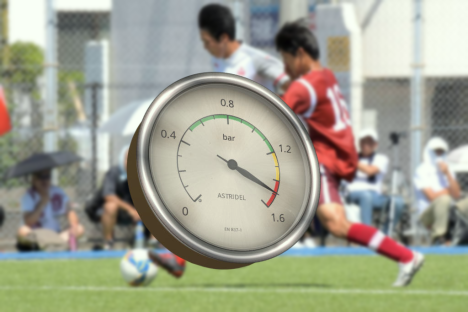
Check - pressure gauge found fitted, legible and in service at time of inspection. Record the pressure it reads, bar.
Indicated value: 1.5 bar
